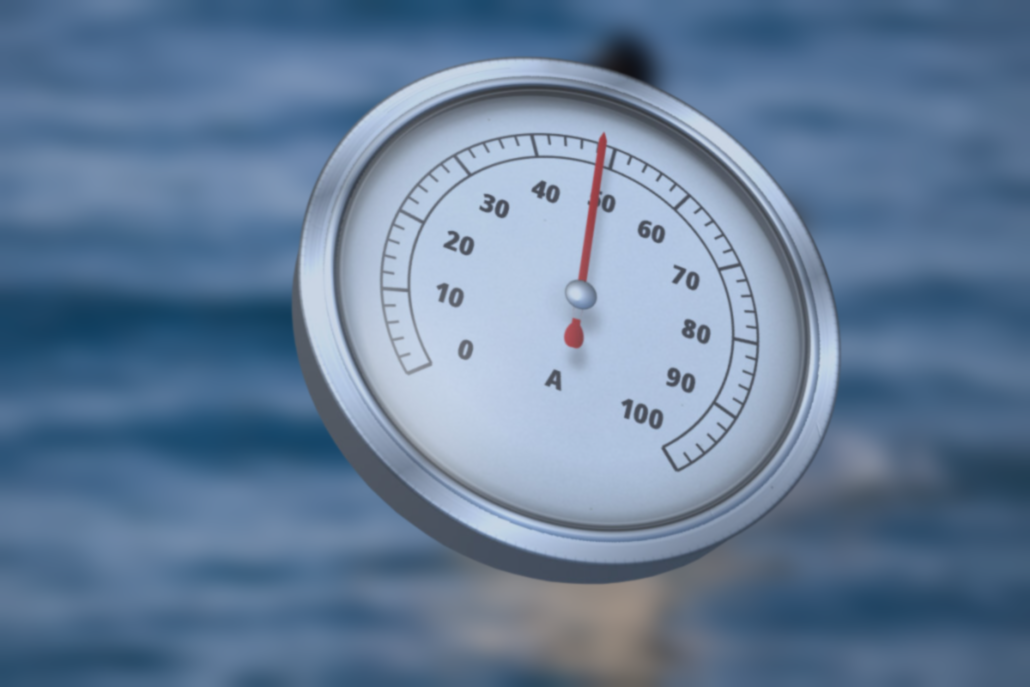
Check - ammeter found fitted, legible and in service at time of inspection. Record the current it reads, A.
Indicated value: 48 A
